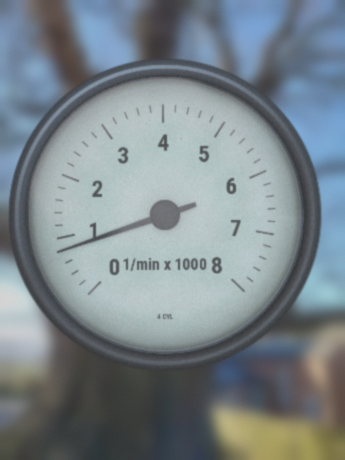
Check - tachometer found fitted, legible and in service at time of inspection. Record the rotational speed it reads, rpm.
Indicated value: 800 rpm
